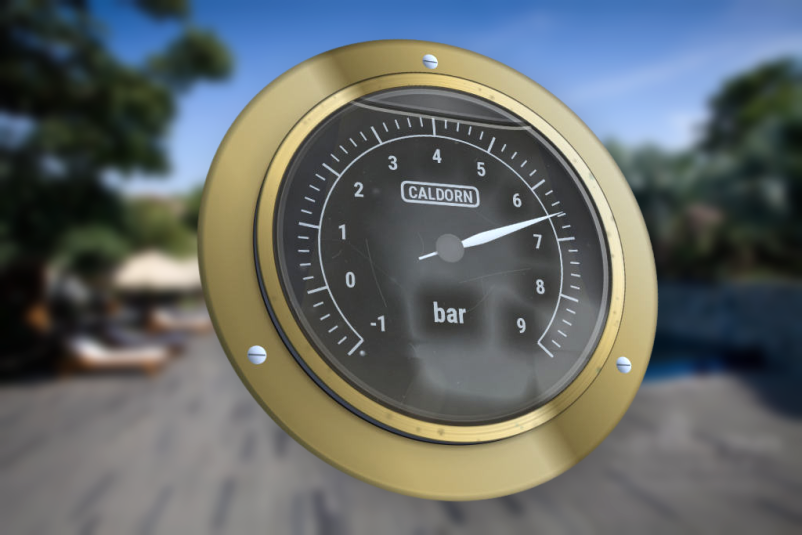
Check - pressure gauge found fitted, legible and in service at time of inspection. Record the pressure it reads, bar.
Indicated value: 6.6 bar
